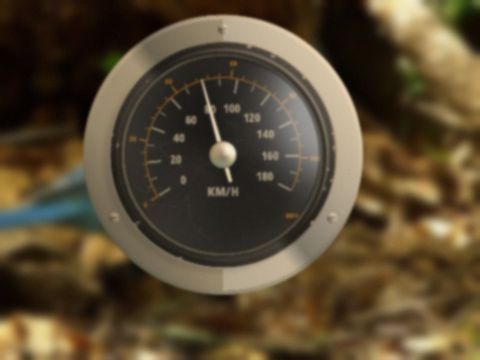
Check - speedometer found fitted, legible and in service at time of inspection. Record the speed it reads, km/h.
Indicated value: 80 km/h
